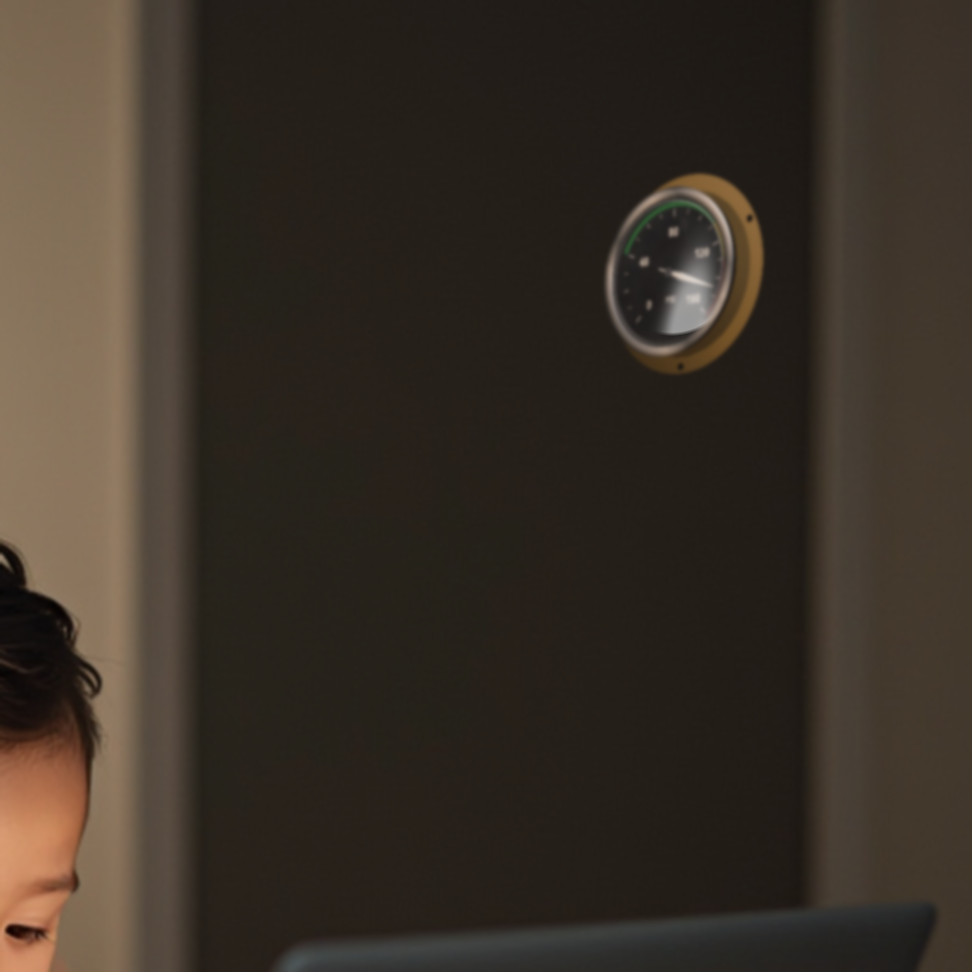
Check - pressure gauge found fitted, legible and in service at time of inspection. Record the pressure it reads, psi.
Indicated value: 145 psi
